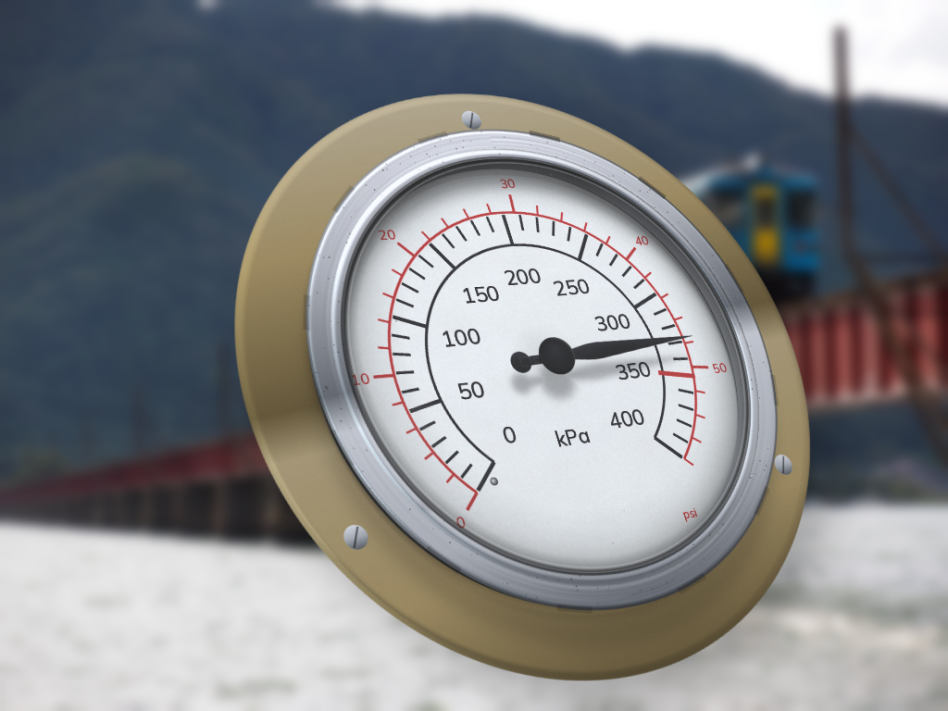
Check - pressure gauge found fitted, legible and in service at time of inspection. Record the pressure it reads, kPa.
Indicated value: 330 kPa
